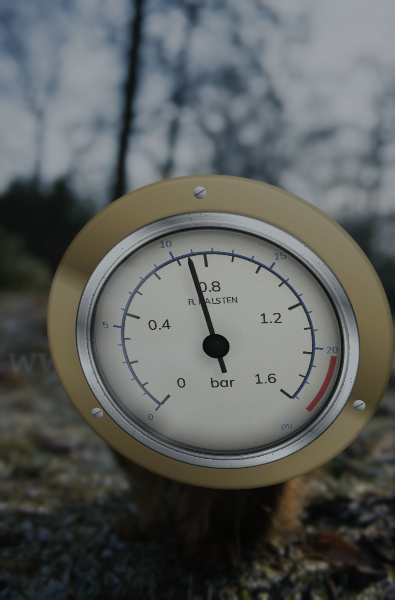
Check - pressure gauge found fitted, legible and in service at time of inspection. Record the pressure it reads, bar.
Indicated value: 0.75 bar
